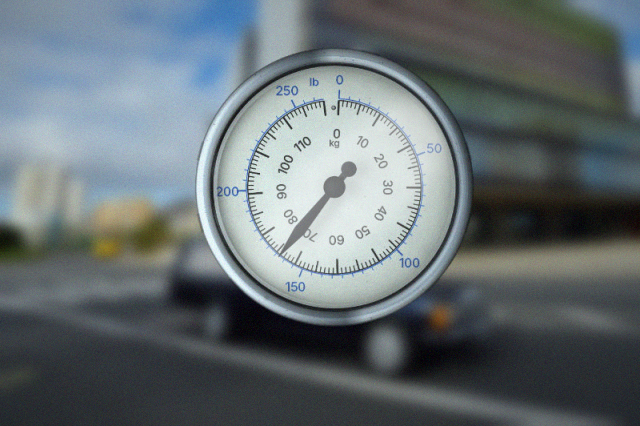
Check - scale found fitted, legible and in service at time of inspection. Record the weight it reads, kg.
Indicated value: 74 kg
